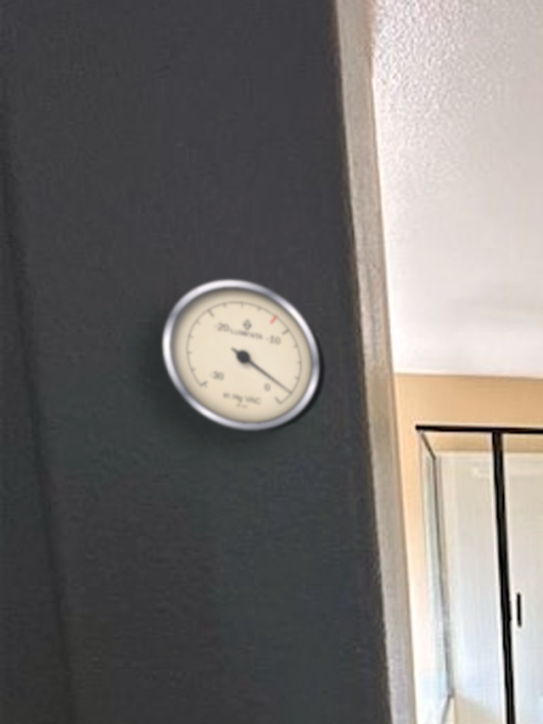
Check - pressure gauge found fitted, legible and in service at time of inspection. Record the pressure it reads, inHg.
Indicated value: -2 inHg
